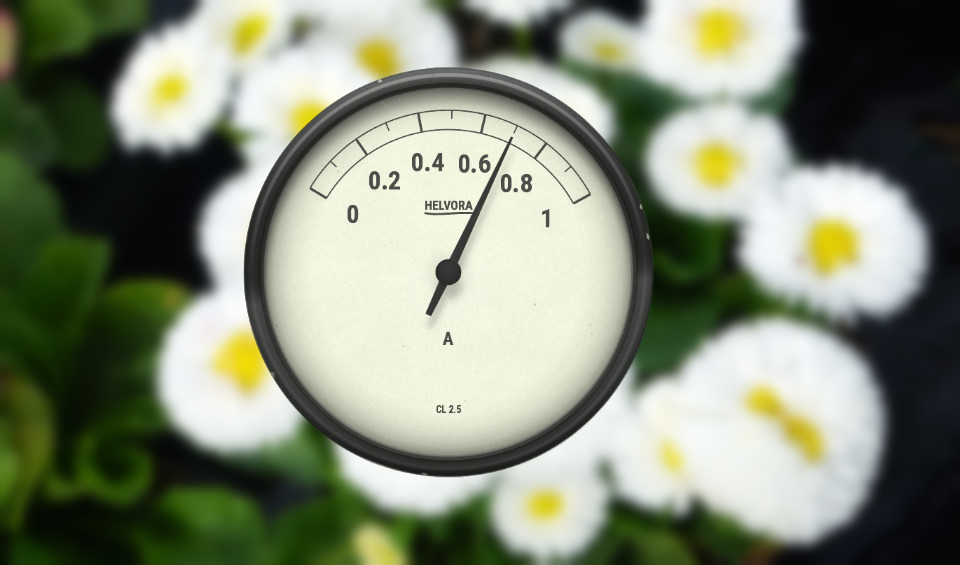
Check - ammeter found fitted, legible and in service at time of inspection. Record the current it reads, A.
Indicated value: 0.7 A
